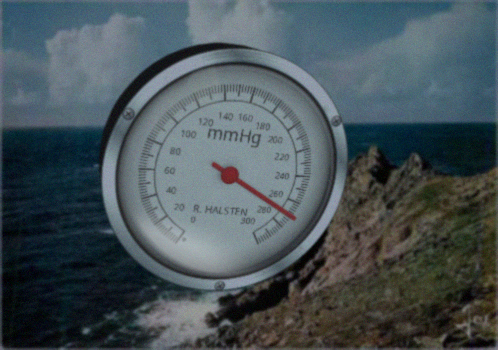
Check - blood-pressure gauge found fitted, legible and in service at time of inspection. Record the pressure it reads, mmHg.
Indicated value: 270 mmHg
